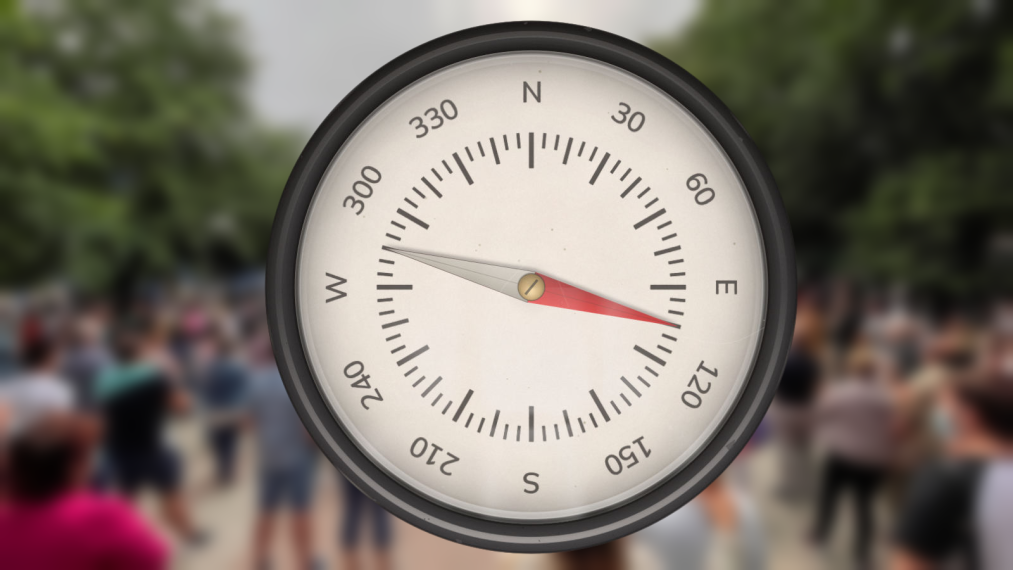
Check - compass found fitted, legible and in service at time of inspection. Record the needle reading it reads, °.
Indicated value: 105 °
